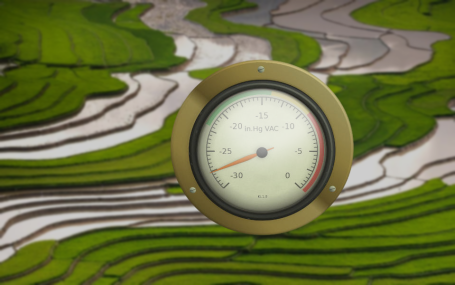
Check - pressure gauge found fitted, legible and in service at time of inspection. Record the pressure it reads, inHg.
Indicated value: -27.5 inHg
